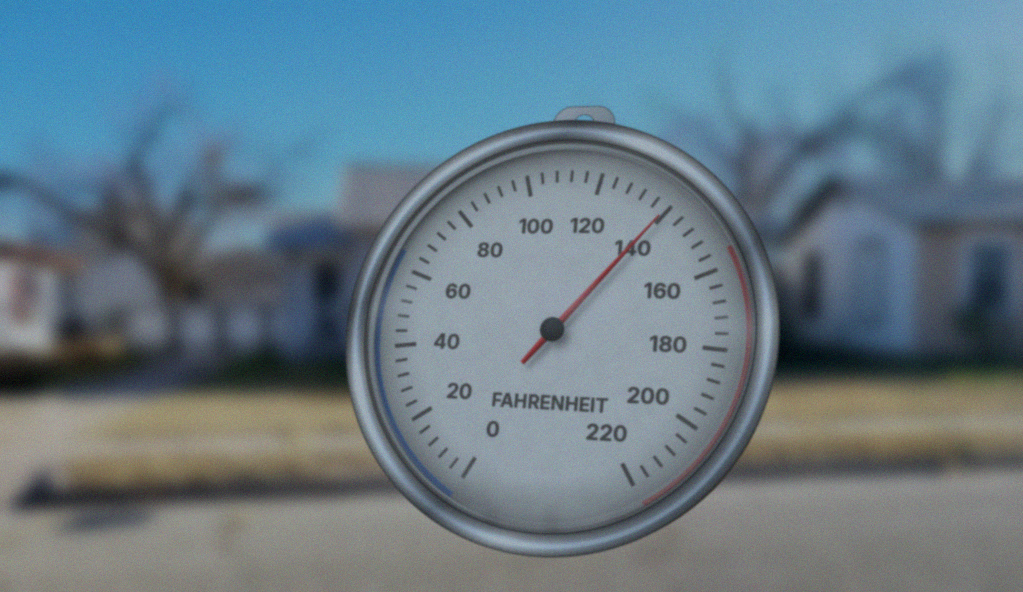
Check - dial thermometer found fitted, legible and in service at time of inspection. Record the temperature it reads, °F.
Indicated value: 140 °F
